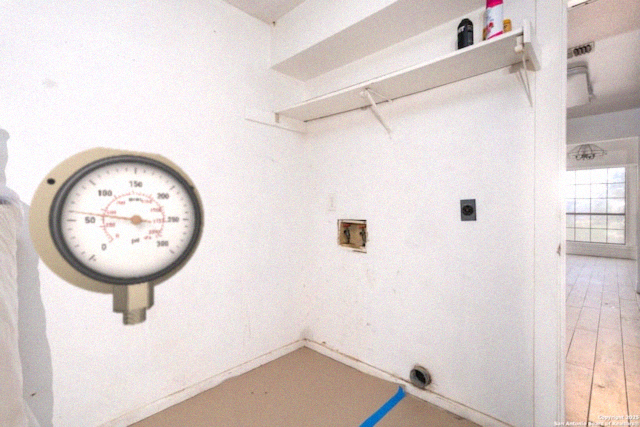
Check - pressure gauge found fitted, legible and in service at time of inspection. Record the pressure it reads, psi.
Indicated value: 60 psi
